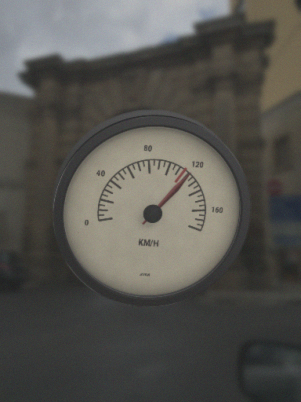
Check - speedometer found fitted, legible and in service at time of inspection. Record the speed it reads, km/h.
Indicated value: 120 km/h
